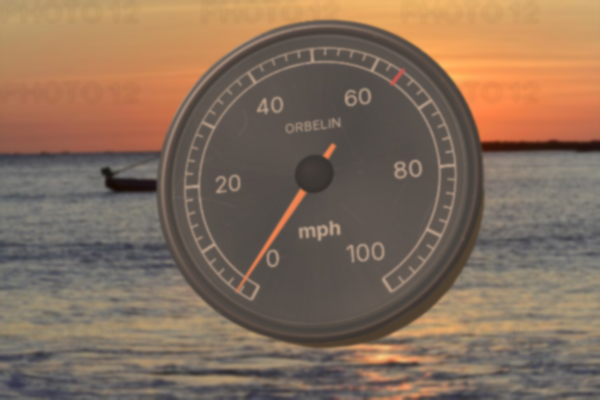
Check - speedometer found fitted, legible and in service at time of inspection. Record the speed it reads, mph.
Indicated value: 2 mph
